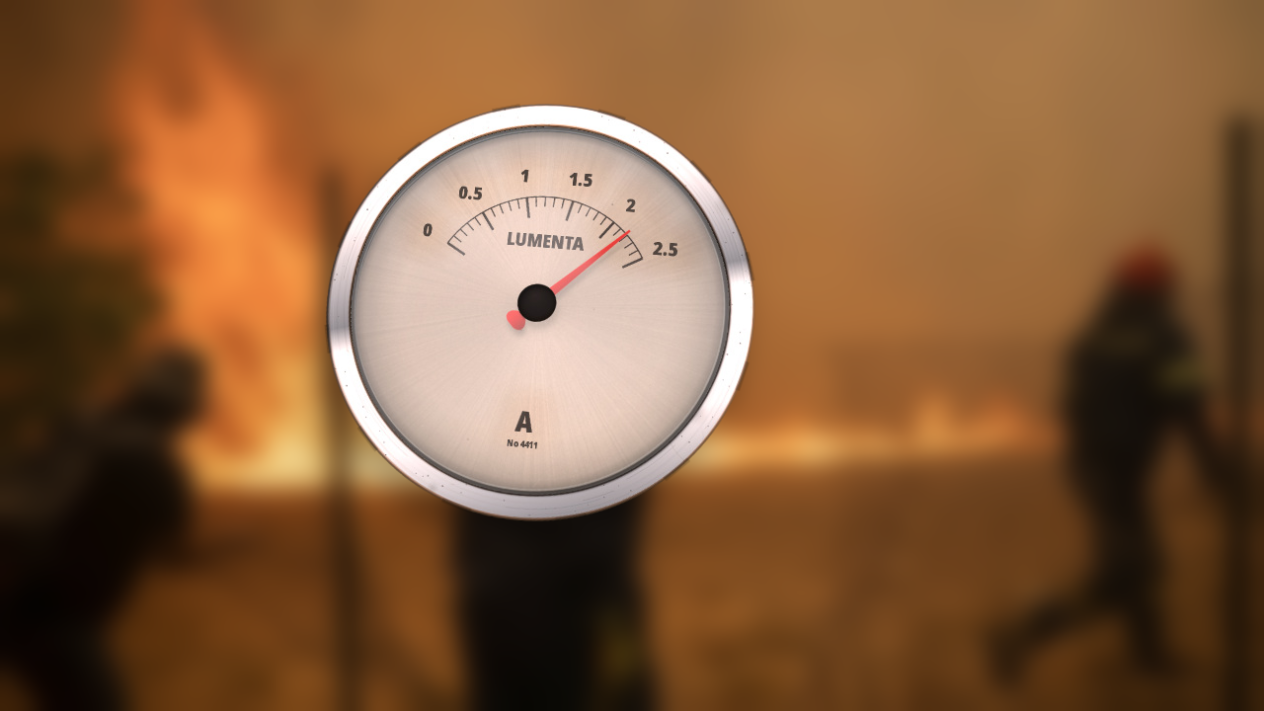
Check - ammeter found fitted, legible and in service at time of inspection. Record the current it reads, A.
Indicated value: 2.2 A
